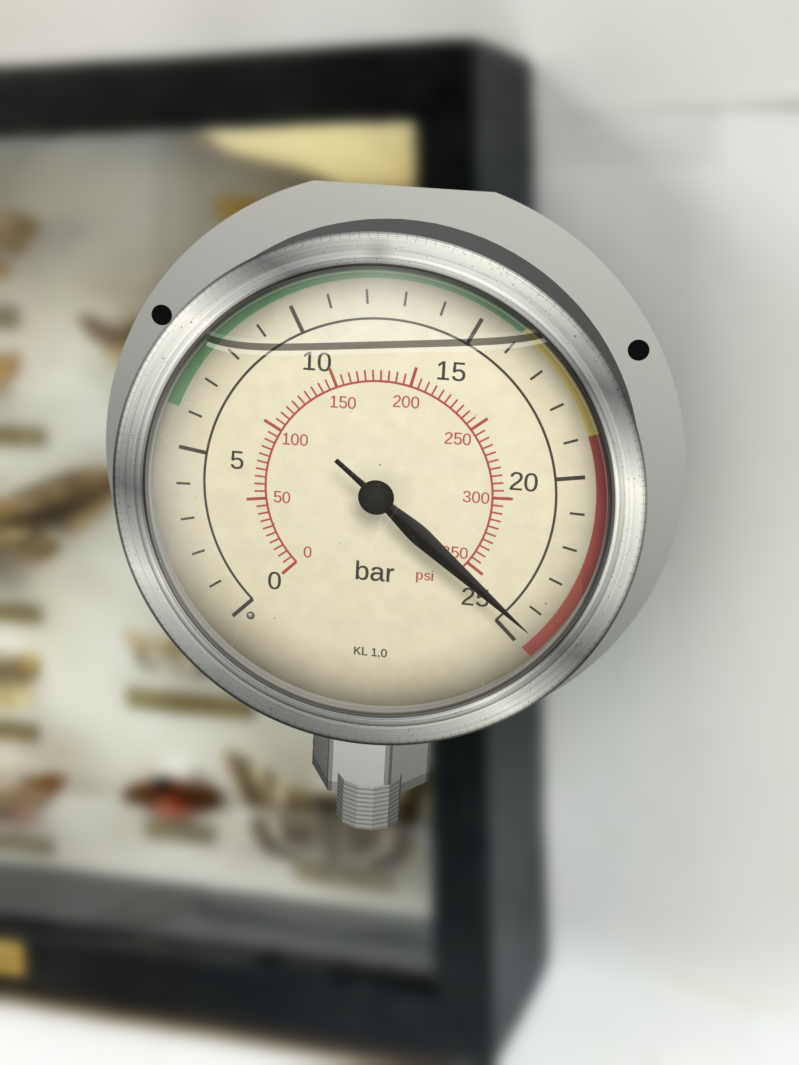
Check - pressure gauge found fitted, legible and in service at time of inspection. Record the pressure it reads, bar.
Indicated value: 24.5 bar
